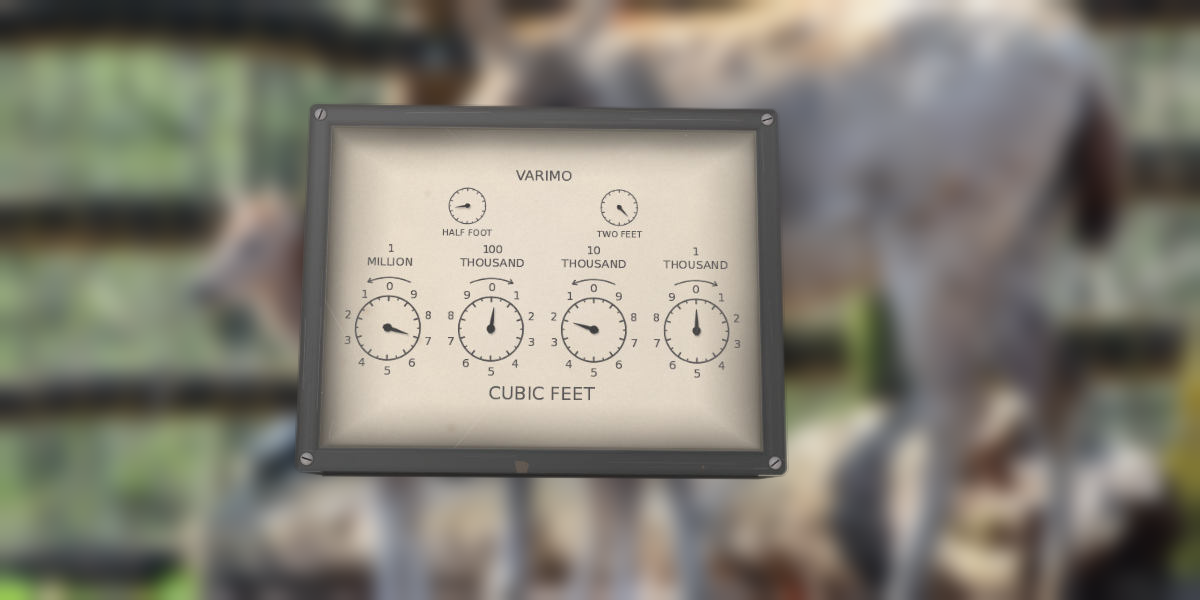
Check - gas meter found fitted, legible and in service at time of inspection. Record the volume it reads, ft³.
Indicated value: 702000 ft³
